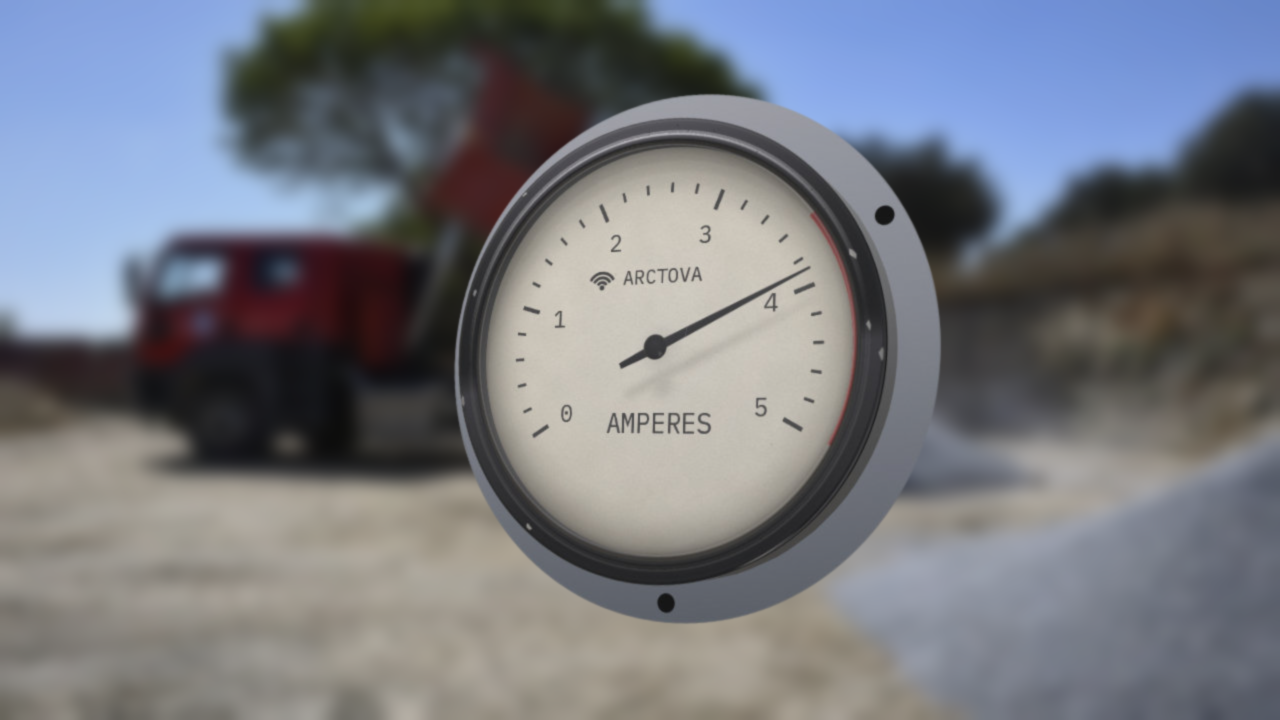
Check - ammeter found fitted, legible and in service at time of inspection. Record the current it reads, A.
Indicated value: 3.9 A
